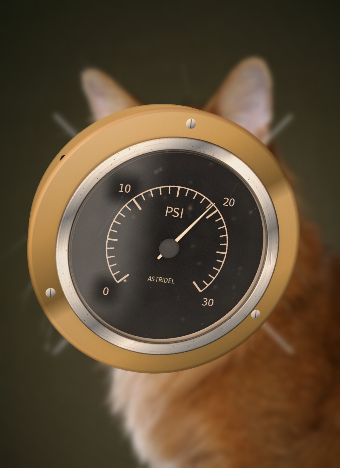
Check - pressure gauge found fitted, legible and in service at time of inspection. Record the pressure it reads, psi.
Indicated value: 19 psi
